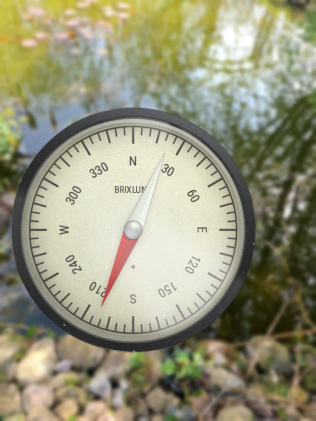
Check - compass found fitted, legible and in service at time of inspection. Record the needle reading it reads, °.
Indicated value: 202.5 °
